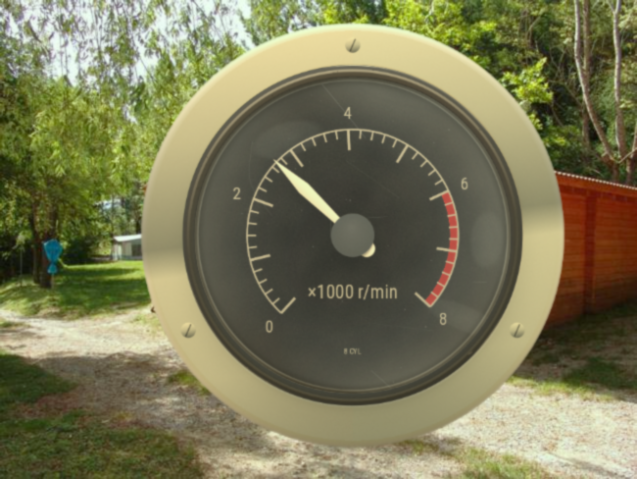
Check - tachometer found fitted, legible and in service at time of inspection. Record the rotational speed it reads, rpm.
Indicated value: 2700 rpm
